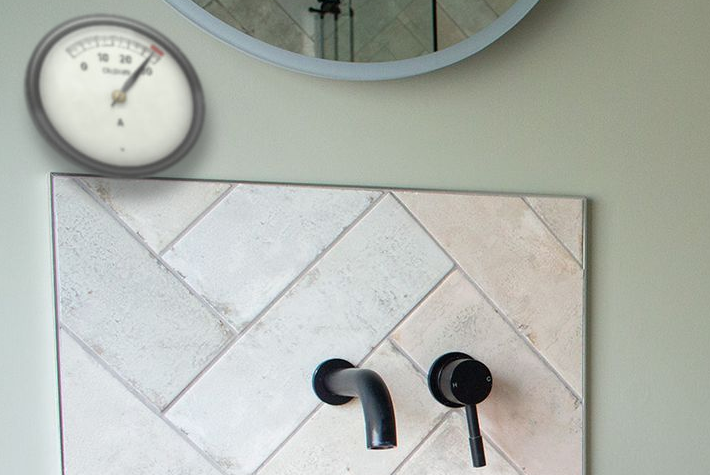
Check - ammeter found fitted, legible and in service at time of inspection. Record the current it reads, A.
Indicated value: 27.5 A
